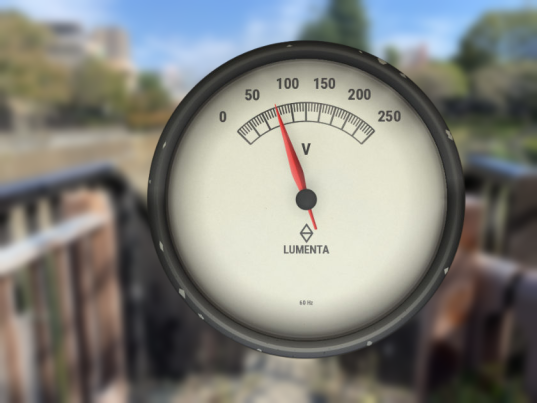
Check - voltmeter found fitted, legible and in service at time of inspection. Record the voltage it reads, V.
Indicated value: 75 V
